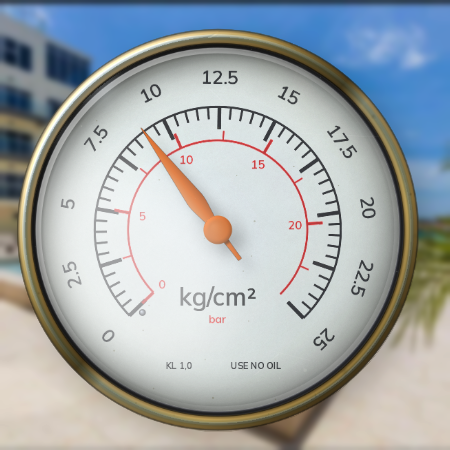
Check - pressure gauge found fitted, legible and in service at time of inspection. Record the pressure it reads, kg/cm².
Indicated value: 9 kg/cm²
